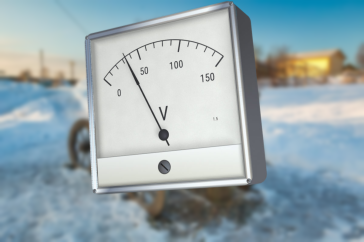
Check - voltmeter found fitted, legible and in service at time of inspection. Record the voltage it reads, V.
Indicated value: 35 V
